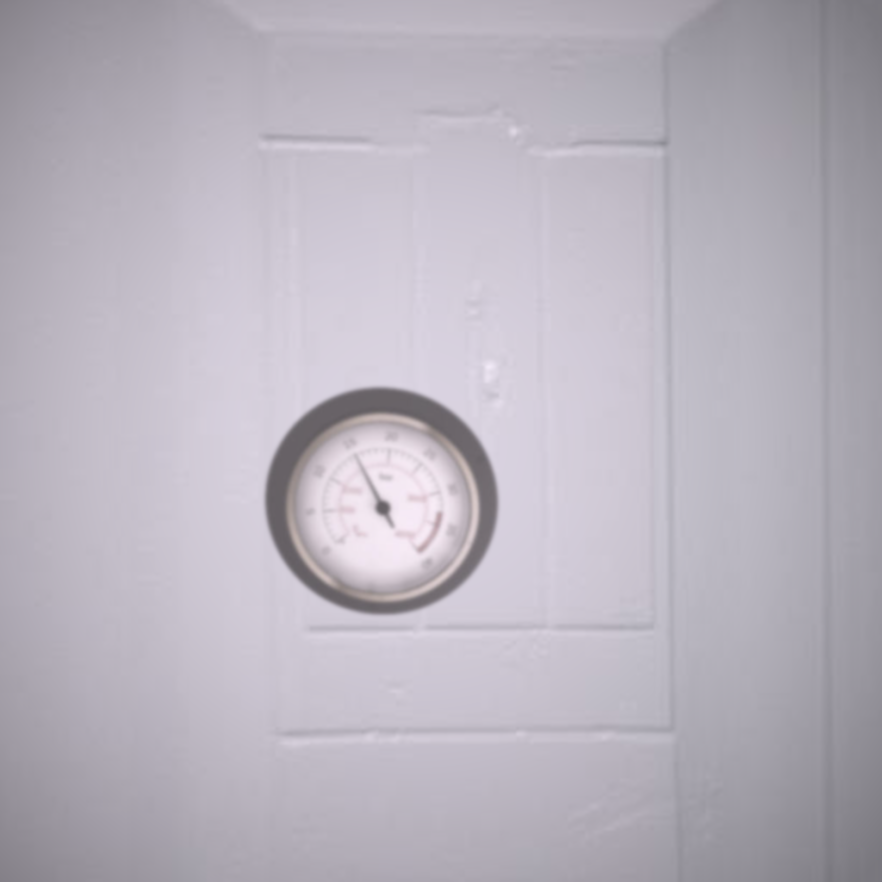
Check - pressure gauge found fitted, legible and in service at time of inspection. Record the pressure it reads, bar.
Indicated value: 15 bar
